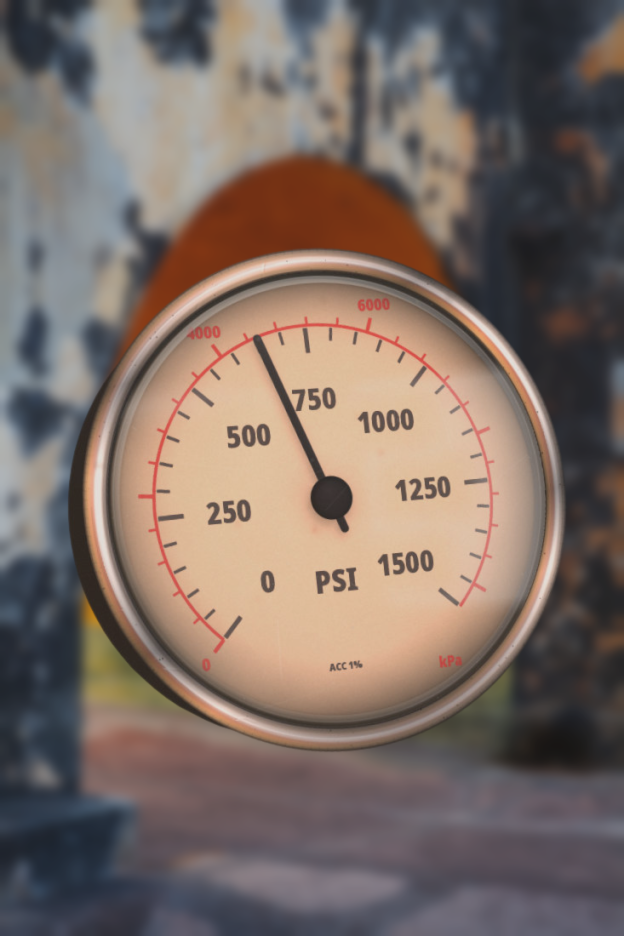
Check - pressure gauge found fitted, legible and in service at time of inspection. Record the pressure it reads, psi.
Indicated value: 650 psi
